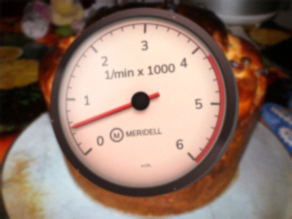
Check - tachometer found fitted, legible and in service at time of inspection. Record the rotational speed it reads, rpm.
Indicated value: 500 rpm
